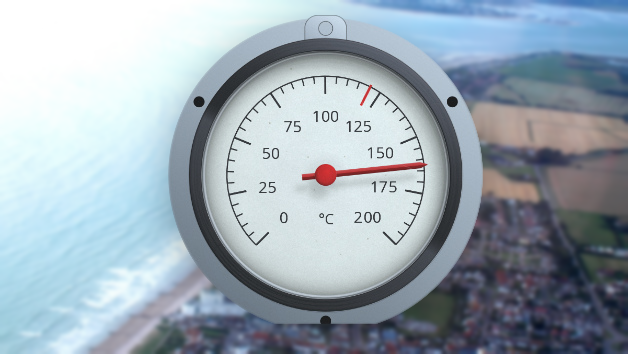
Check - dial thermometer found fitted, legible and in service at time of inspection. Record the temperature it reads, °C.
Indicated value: 162.5 °C
